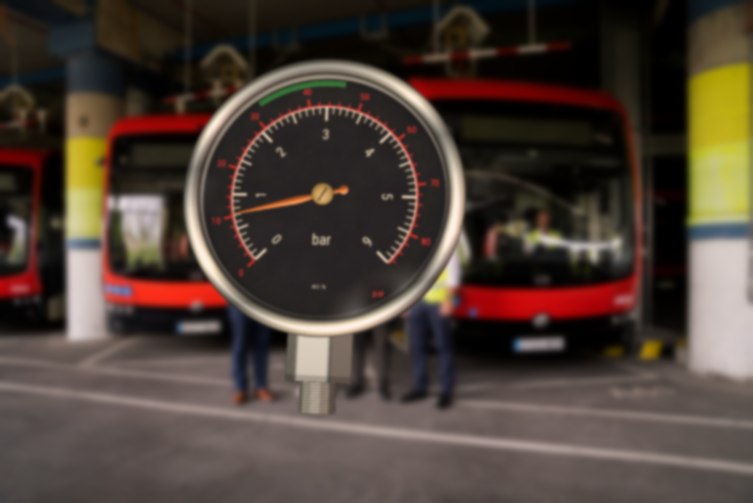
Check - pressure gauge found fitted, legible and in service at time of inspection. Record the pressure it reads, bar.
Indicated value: 0.7 bar
